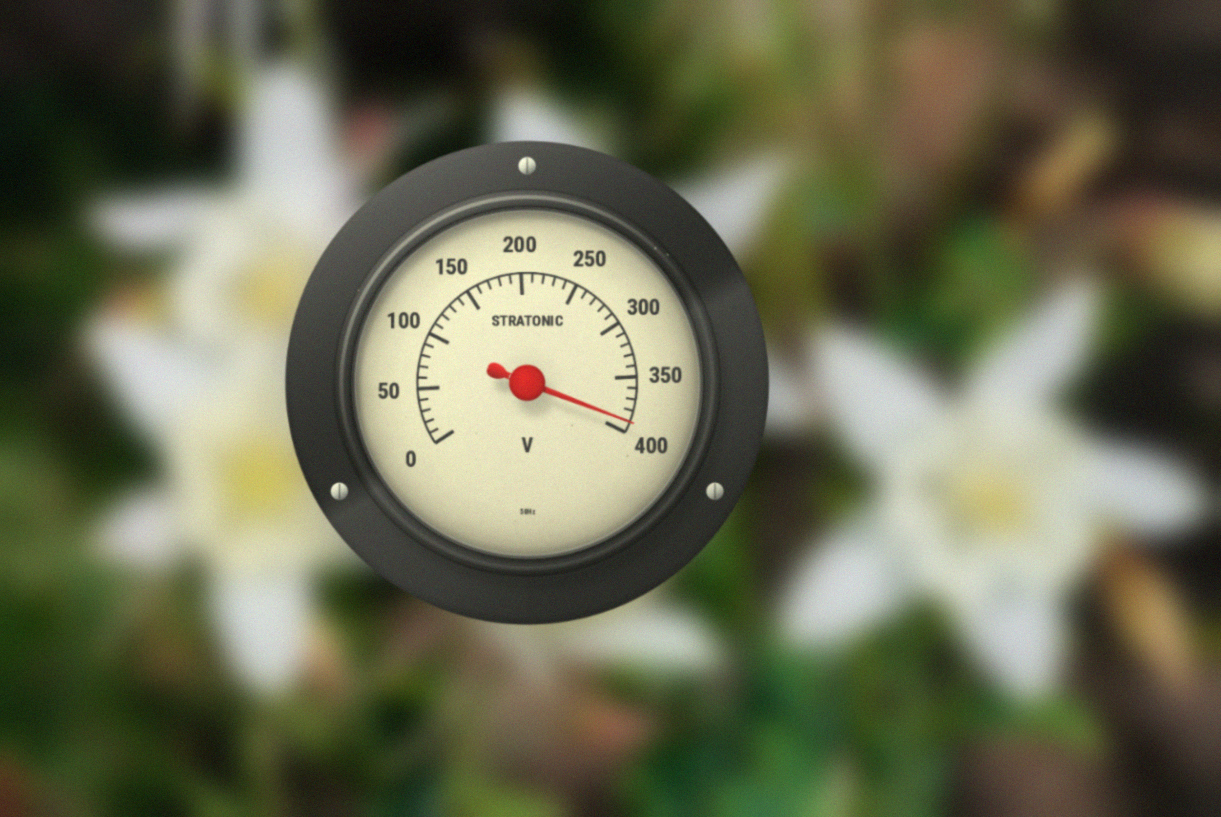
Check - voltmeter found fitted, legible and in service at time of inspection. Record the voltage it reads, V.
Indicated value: 390 V
